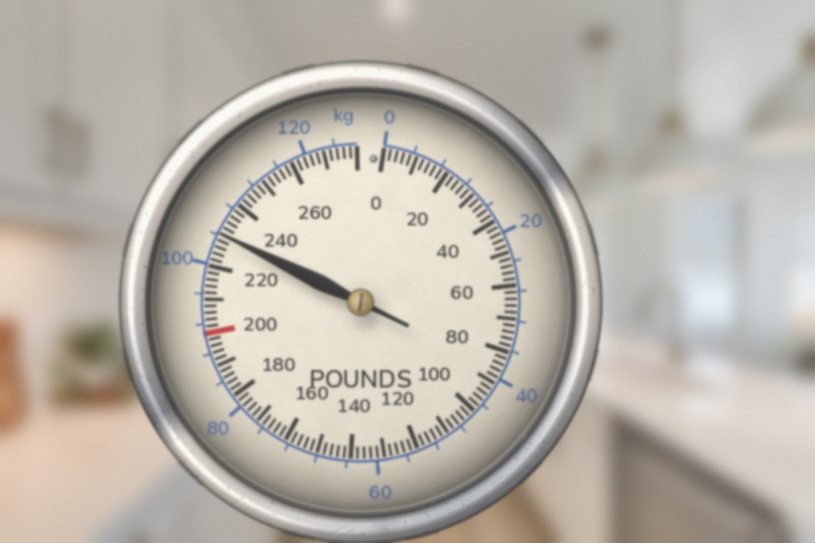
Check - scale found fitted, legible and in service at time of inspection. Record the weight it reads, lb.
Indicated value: 230 lb
